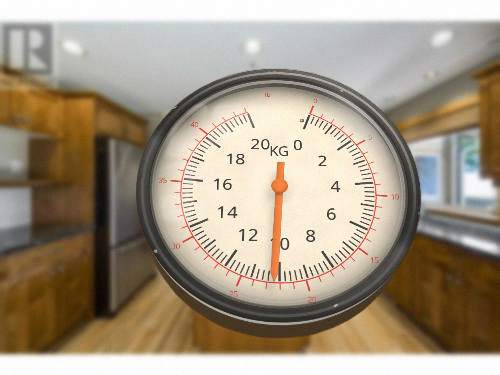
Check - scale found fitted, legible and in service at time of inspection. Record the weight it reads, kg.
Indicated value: 10.2 kg
